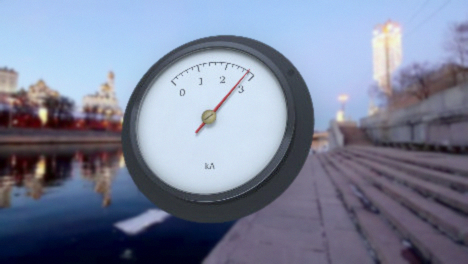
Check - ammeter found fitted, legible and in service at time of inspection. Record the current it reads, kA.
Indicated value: 2.8 kA
